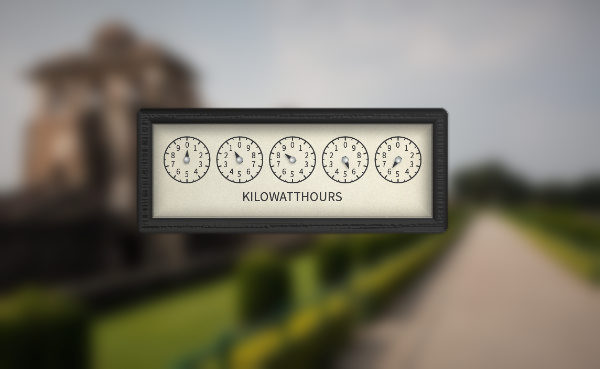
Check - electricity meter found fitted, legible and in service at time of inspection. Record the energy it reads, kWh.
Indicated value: 856 kWh
